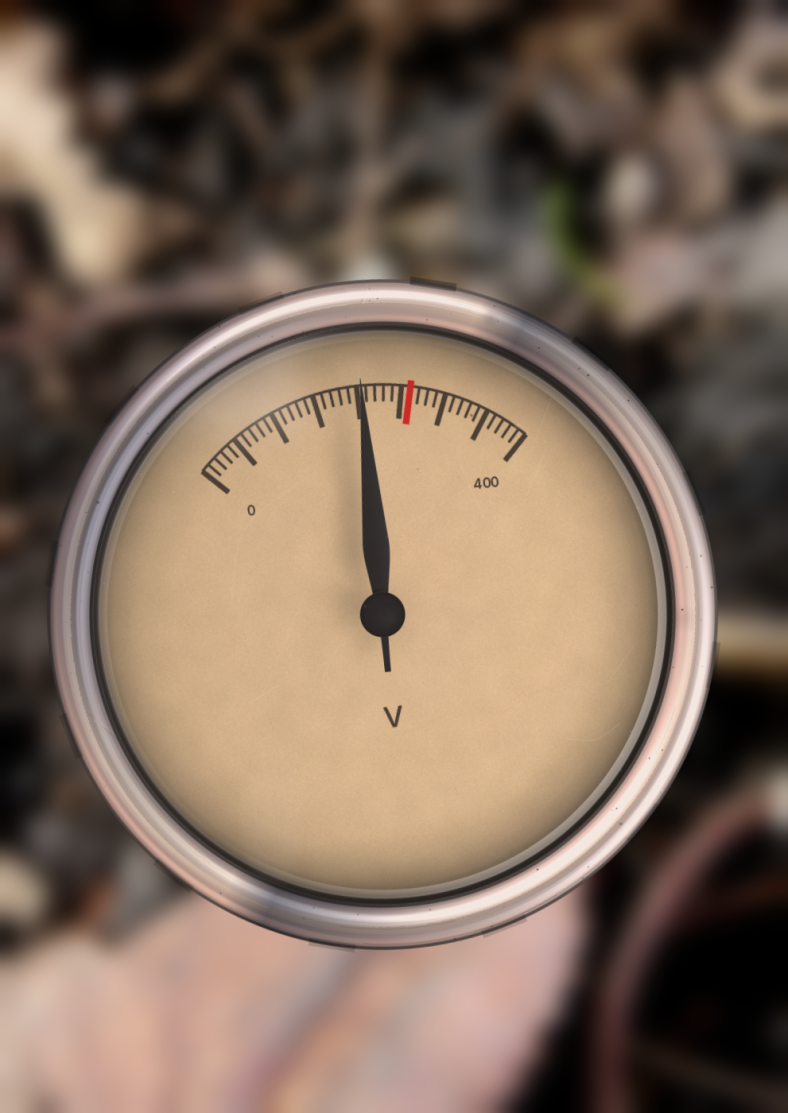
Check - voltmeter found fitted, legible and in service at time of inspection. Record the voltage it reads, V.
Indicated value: 205 V
